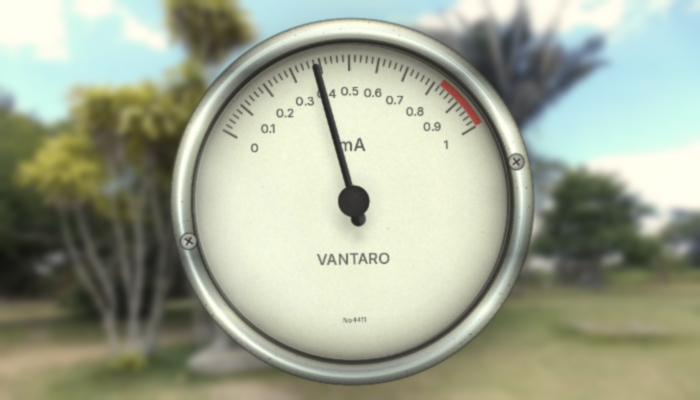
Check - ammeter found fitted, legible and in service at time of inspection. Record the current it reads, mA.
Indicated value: 0.38 mA
